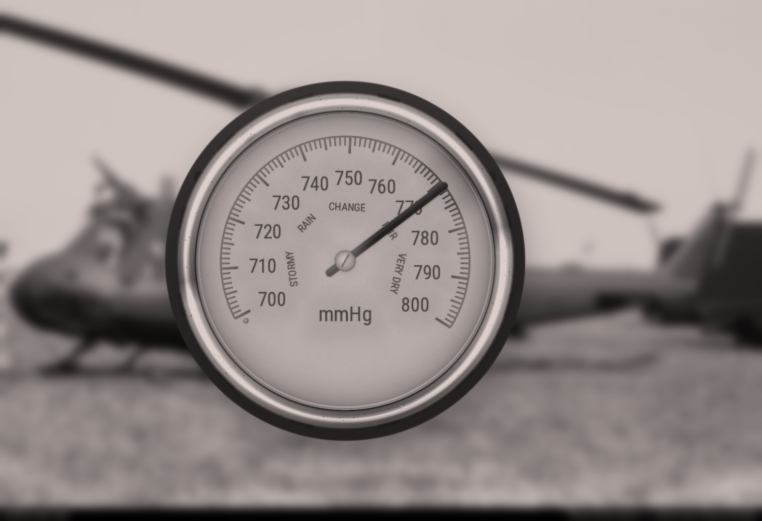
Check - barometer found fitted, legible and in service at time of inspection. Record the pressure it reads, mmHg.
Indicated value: 771 mmHg
